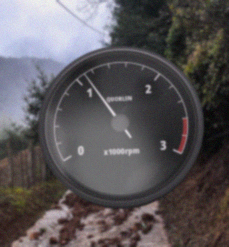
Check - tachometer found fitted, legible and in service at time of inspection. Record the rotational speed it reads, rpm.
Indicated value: 1100 rpm
